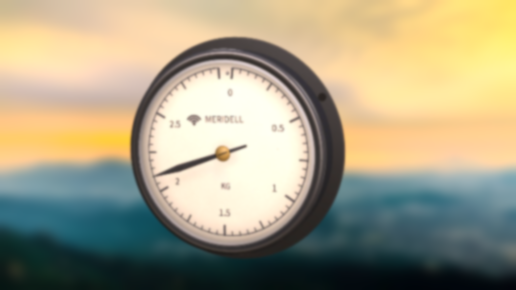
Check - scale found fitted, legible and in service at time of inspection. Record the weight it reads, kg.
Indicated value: 2.1 kg
